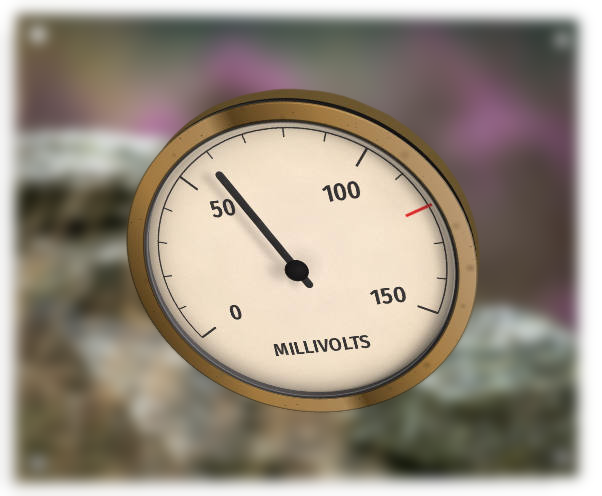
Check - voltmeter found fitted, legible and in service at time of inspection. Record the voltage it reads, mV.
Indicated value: 60 mV
